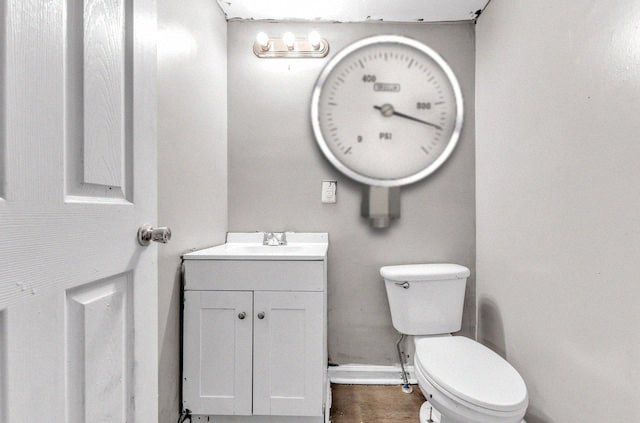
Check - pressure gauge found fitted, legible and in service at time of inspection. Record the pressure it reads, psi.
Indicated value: 900 psi
